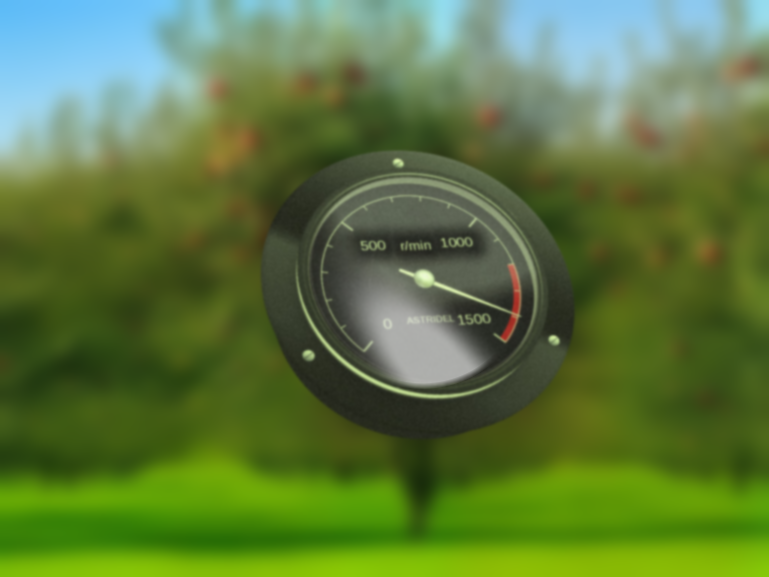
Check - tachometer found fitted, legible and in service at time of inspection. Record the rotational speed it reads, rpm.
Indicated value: 1400 rpm
